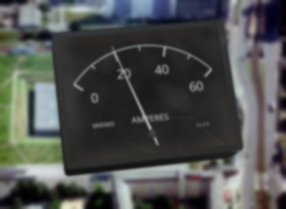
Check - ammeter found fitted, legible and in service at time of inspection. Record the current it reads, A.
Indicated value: 20 A
